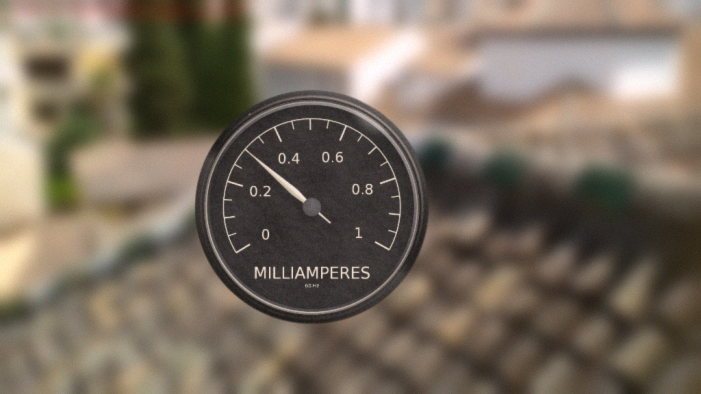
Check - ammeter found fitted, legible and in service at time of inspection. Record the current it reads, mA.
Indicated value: 0.3 mA
